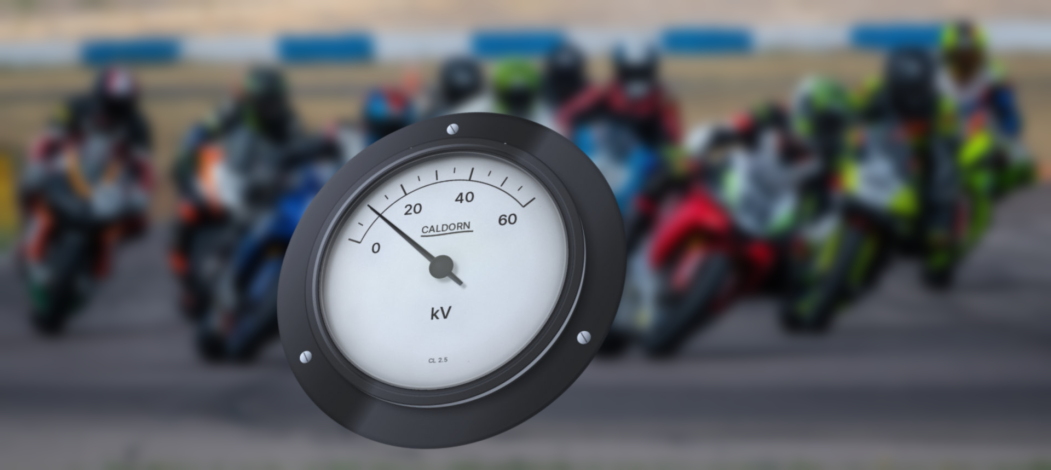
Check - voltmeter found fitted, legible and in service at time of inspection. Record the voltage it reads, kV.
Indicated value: 10 kV
